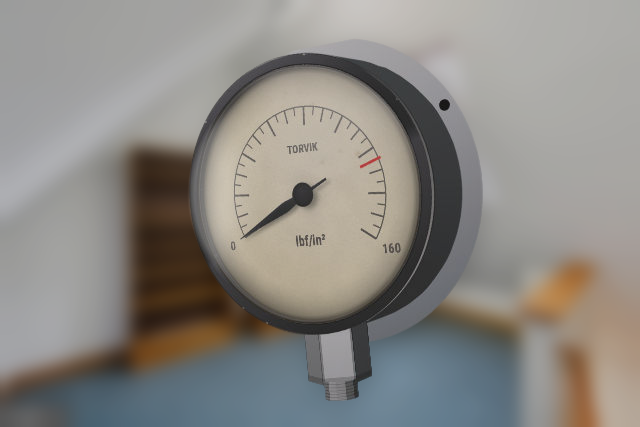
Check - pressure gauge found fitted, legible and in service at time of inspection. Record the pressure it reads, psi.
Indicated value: 0 psi
